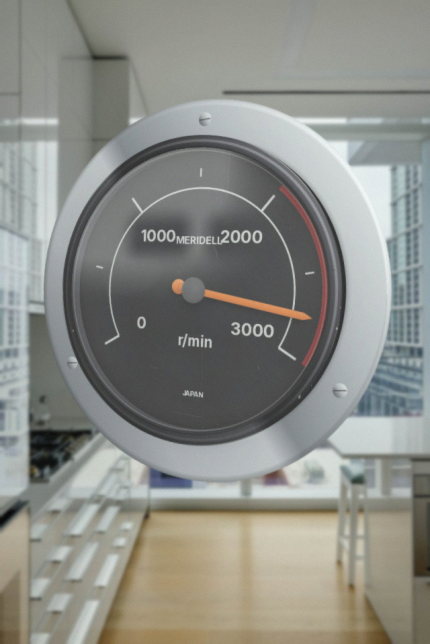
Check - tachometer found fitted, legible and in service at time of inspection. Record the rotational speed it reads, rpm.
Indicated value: 2750 rpm
